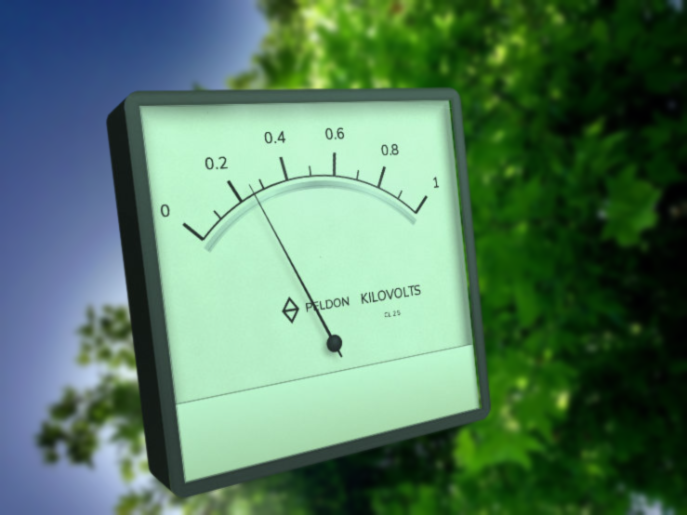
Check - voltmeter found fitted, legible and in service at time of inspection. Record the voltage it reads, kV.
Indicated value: 0.25 kV
